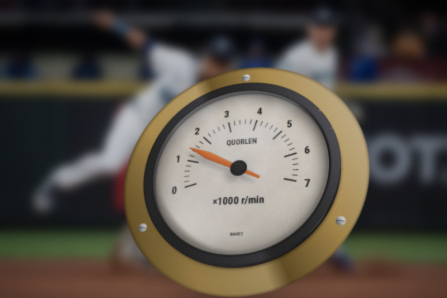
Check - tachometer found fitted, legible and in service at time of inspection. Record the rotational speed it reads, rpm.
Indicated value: 1400 rpm
